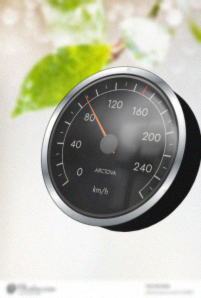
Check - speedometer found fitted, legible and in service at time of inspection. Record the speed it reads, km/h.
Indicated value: 90 km/h
